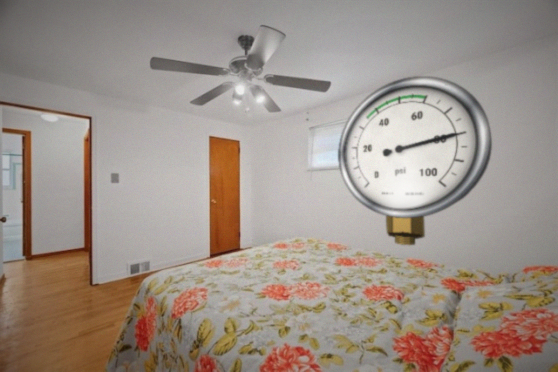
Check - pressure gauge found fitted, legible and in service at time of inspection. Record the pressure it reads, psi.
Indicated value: 80 psi
